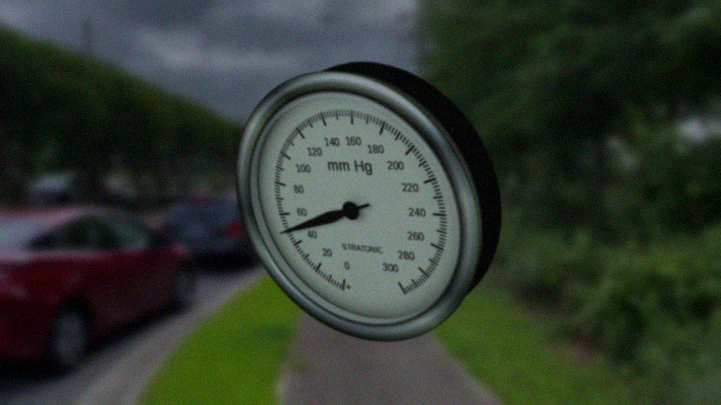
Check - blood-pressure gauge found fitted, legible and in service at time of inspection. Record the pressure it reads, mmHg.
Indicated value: 50 mmHg
